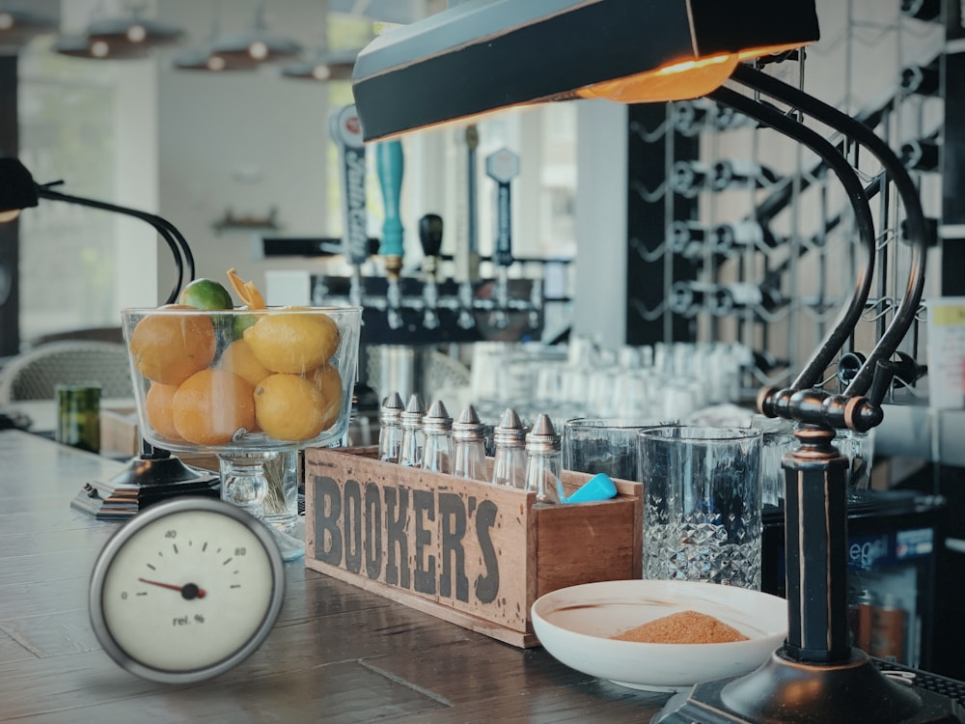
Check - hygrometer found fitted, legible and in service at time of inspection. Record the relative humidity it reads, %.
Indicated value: 10 %
